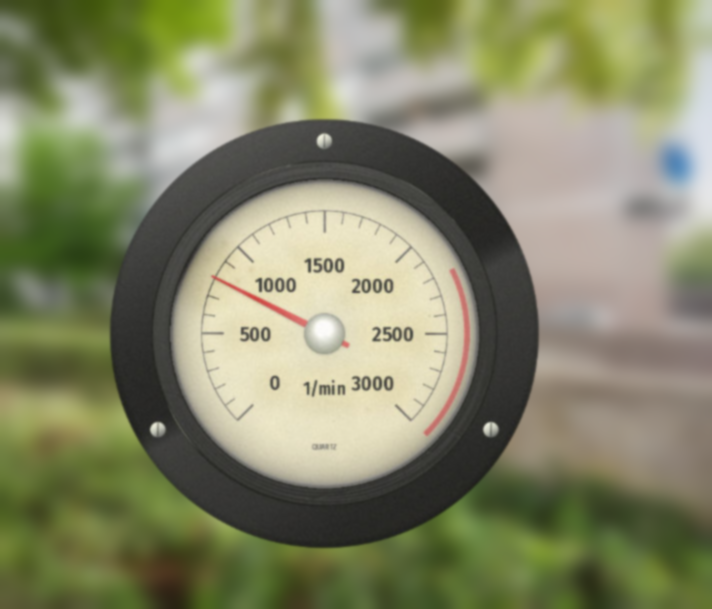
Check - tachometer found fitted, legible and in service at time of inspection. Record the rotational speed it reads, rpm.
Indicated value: 800 rpm
